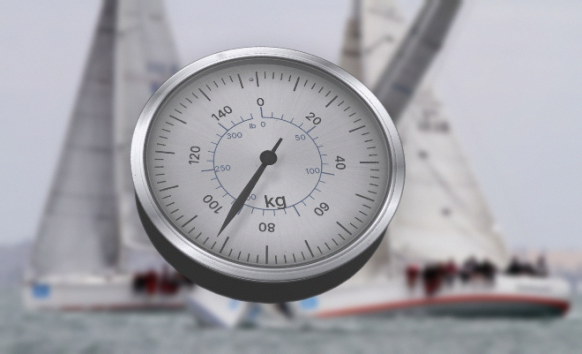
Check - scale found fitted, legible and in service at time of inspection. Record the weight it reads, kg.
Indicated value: 92 kg
